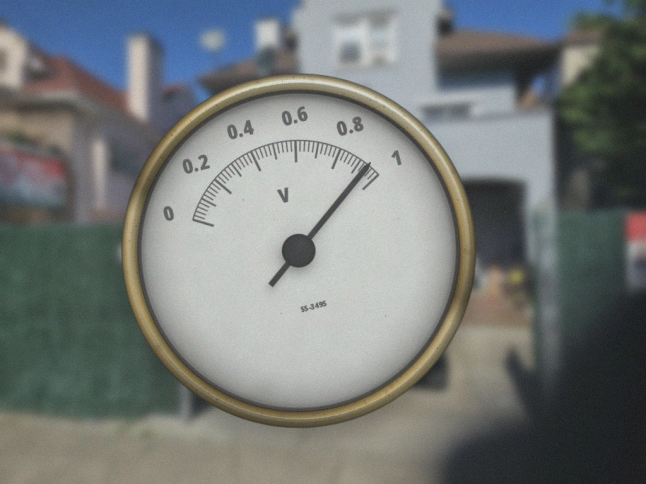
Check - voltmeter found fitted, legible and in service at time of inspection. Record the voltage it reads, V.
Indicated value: 0.94 V
